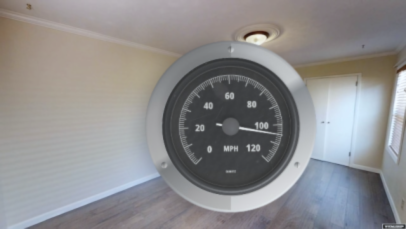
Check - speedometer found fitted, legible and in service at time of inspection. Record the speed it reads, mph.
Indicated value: 105 mph
